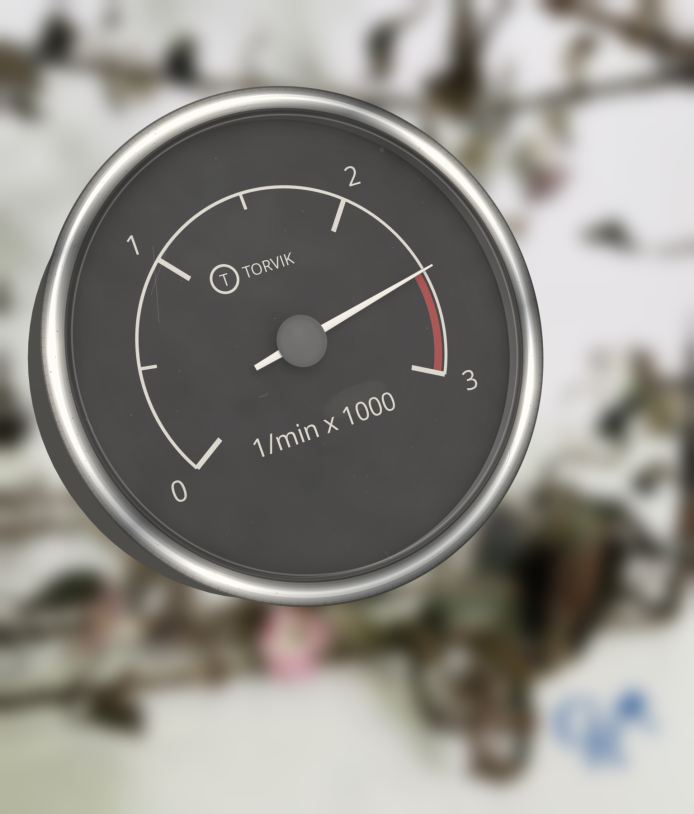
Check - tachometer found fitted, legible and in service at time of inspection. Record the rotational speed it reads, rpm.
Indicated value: 2500 rpm
